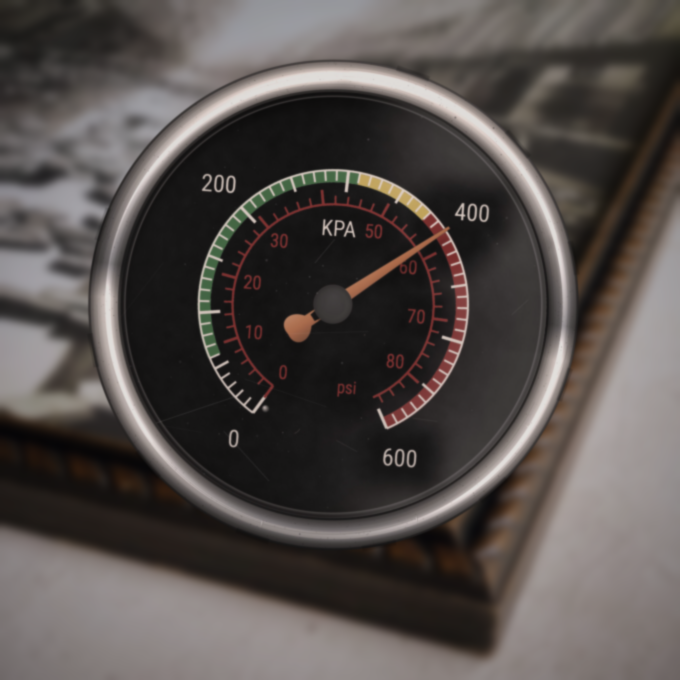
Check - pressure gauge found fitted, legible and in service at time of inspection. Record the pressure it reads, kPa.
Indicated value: 400 kPa
